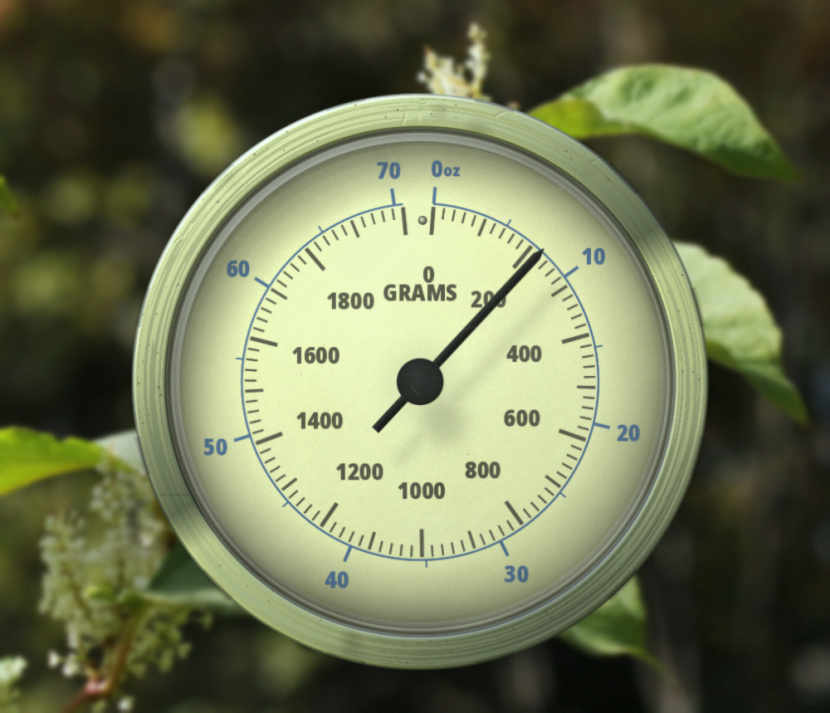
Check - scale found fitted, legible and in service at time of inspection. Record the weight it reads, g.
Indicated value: 220 g
